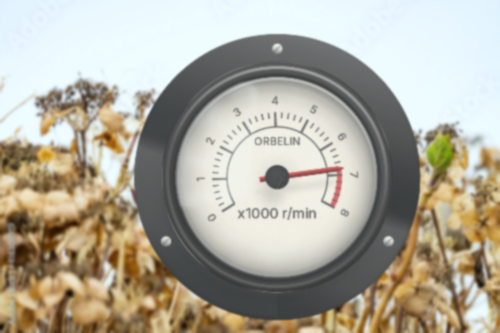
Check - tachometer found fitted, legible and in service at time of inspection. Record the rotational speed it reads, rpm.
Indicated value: 6800 rpm
